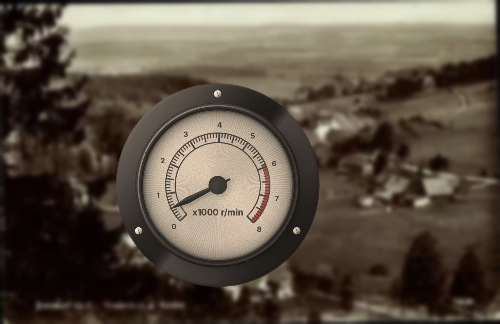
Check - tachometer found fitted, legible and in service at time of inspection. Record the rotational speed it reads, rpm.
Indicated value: 500 rpm
